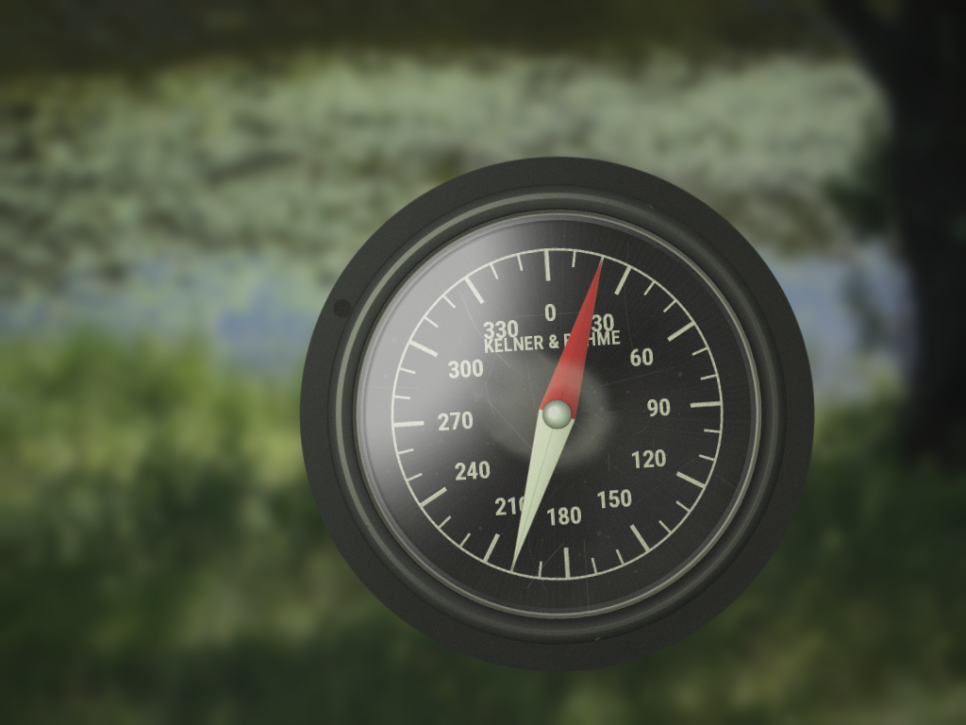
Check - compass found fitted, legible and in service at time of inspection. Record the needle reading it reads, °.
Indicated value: 20 °
